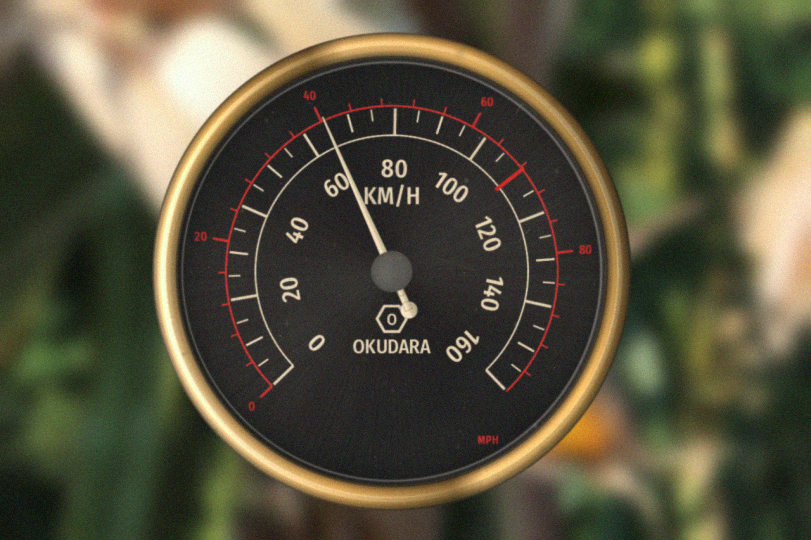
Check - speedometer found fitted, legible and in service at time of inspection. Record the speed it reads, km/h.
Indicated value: 65 km/h
